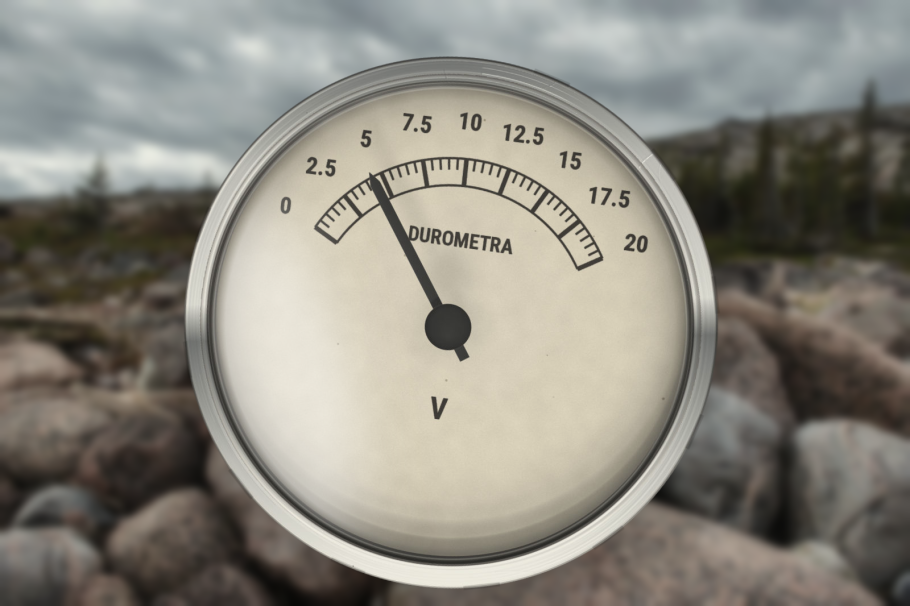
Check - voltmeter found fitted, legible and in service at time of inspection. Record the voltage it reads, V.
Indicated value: 4.5 V
